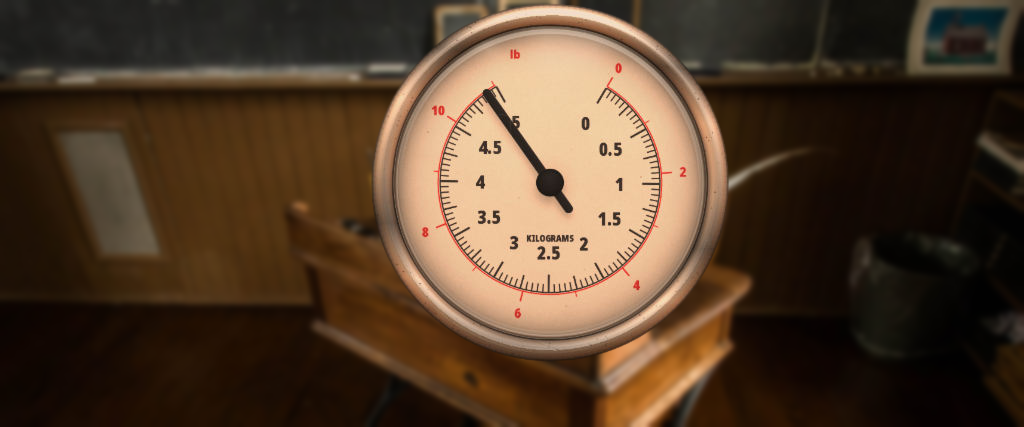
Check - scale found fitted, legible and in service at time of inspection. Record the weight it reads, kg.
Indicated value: 4.9 kg
